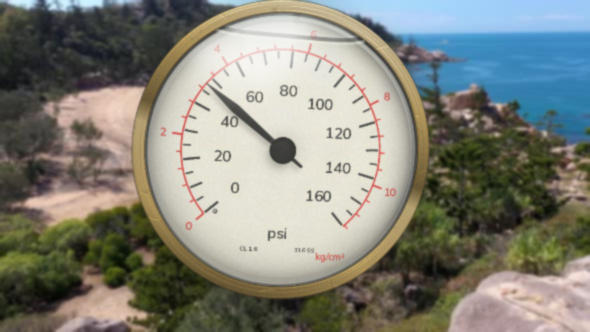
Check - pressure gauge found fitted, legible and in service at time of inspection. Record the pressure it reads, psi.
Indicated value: 47.5 psi
